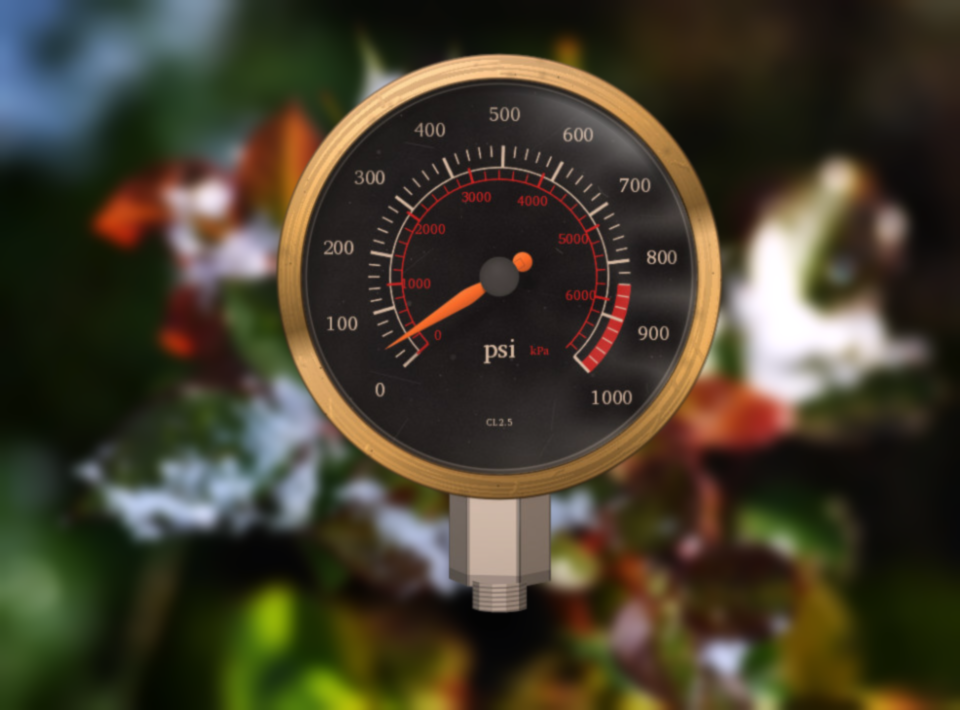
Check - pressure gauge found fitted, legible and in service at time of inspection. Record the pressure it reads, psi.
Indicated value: 40 psi
